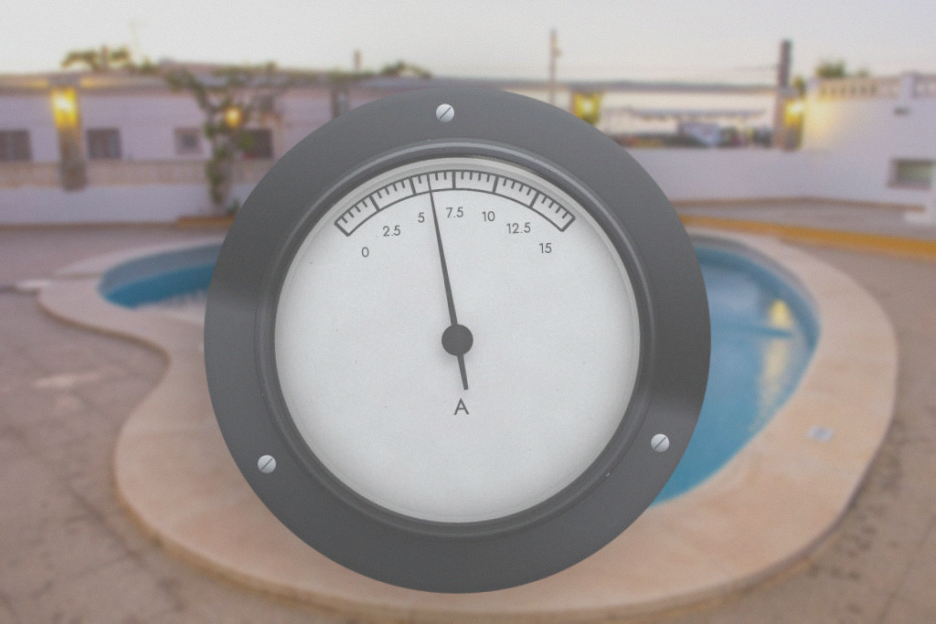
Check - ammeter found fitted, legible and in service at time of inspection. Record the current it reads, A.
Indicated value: 6 A
